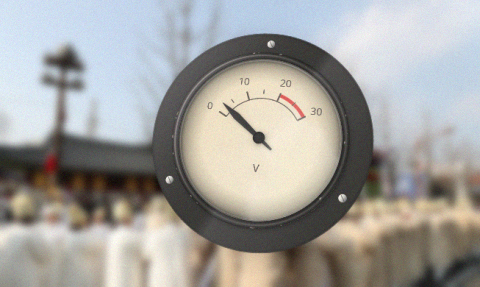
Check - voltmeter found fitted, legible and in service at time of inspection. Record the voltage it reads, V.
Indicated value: 2.5 V
